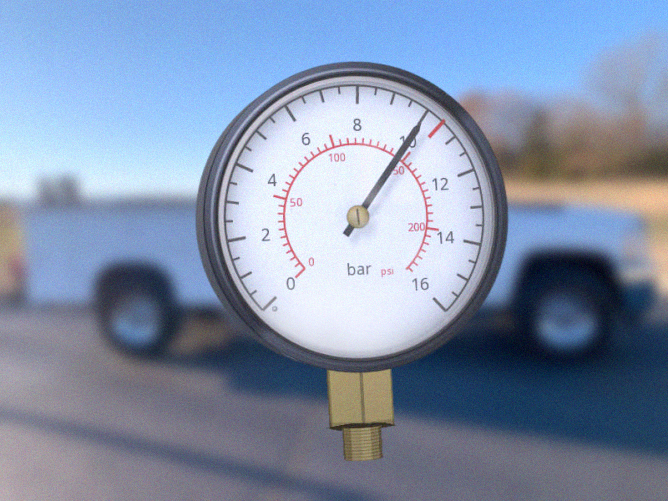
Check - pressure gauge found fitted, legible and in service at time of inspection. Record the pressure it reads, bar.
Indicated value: 10 bar
